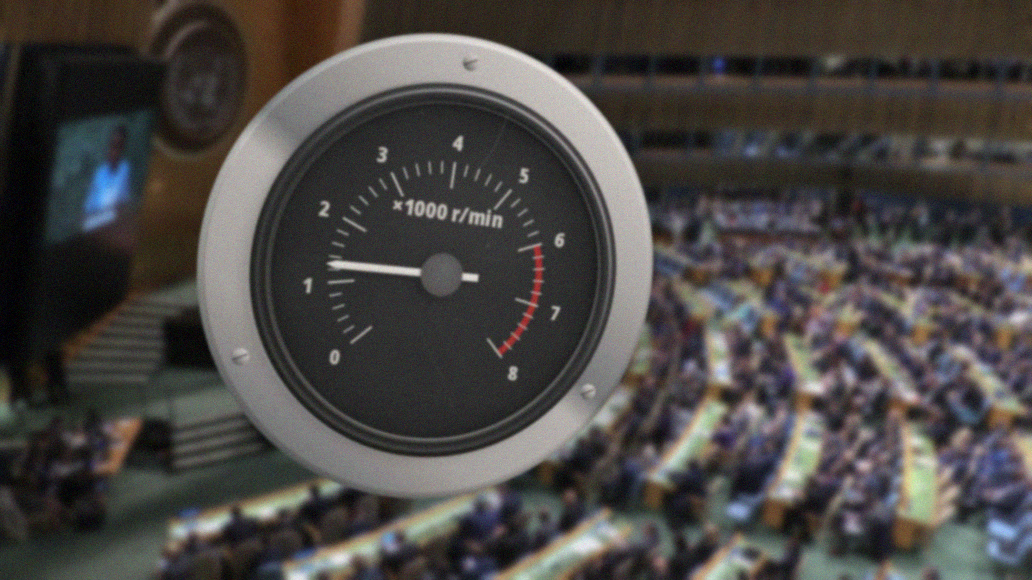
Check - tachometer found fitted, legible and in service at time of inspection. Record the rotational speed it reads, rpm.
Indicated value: 1300 rpm
